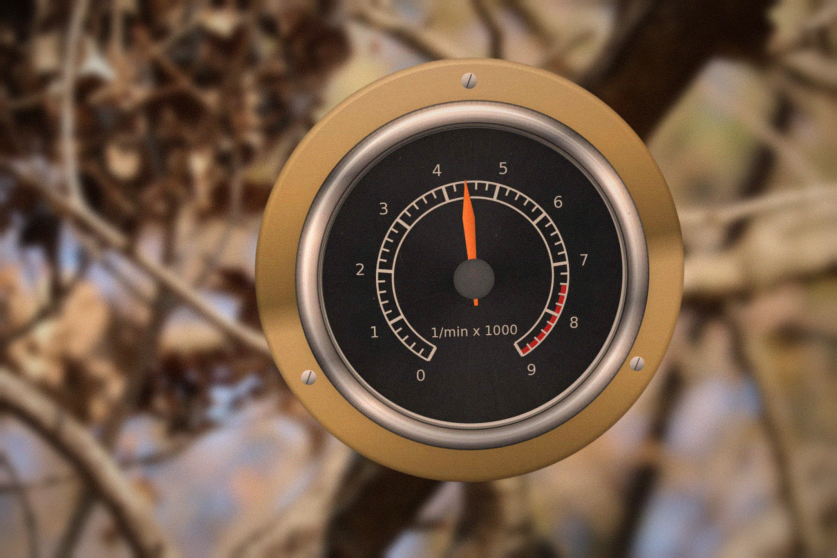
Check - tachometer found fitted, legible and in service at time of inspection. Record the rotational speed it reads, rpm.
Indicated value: 4400 rpm
